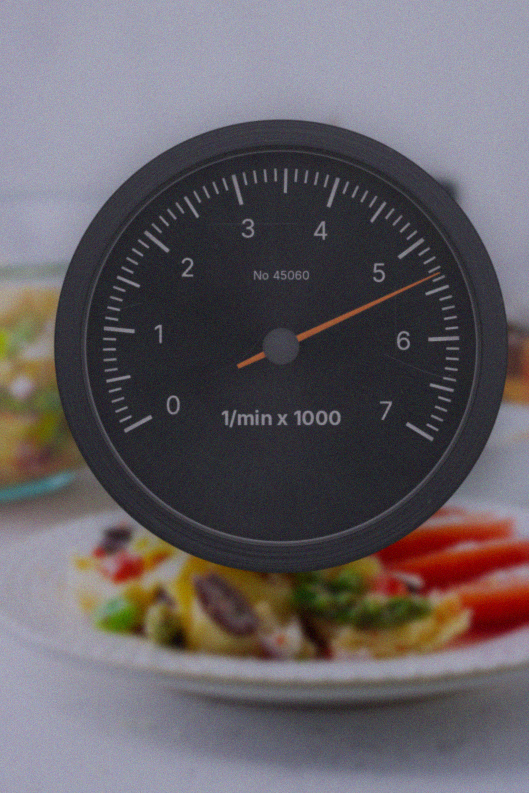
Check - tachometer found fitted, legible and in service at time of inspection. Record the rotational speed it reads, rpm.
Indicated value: 5350 rpm
